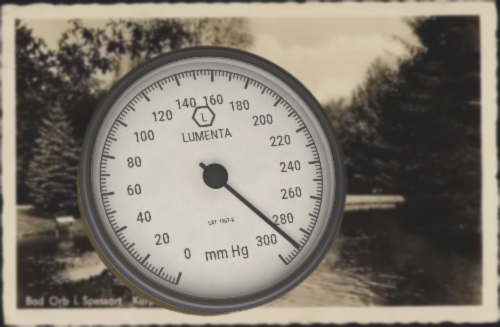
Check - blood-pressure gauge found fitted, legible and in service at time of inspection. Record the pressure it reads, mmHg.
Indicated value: 290 mmHg
